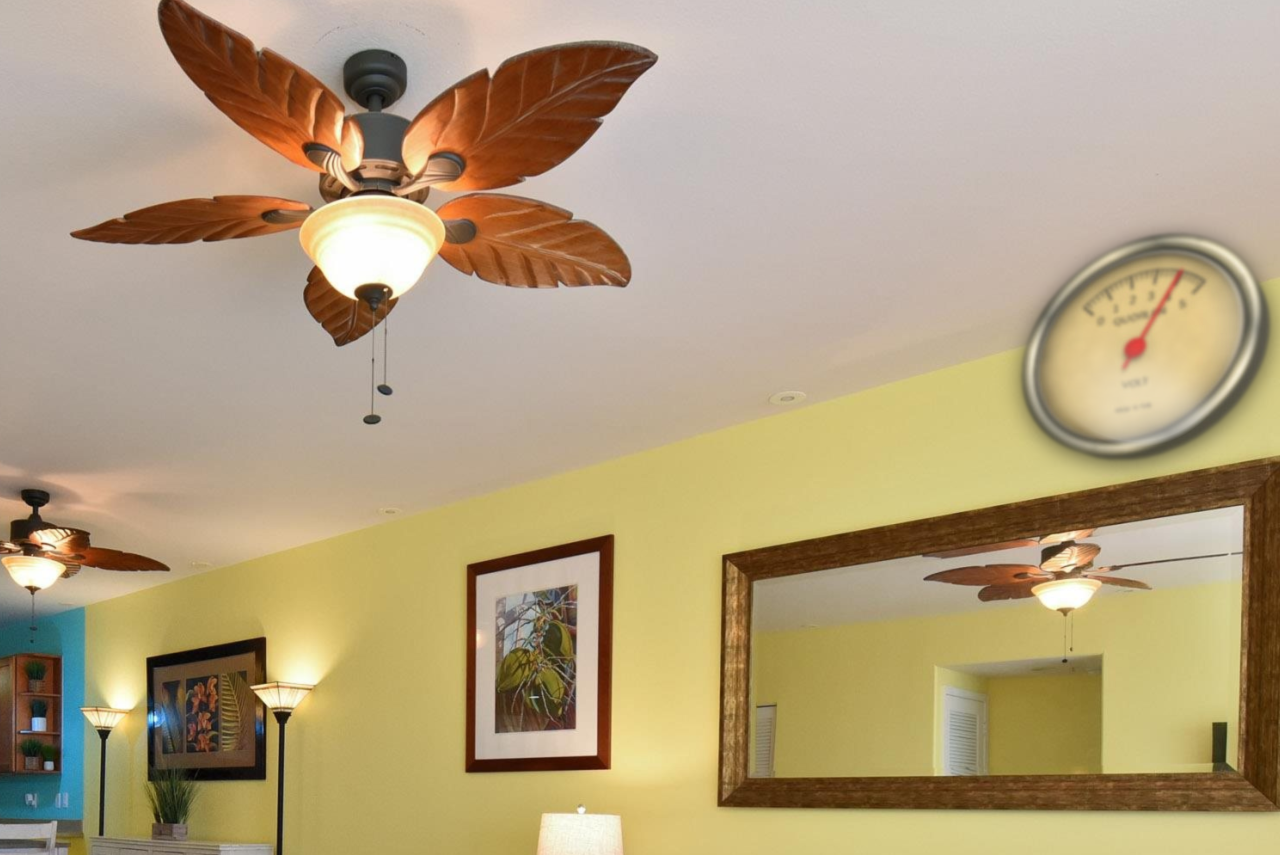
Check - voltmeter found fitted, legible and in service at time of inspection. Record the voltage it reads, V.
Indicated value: 4 V
